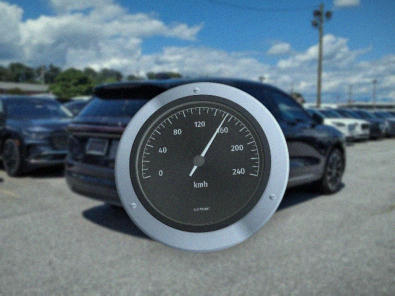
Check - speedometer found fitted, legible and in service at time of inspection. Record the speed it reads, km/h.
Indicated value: 155 km/h
